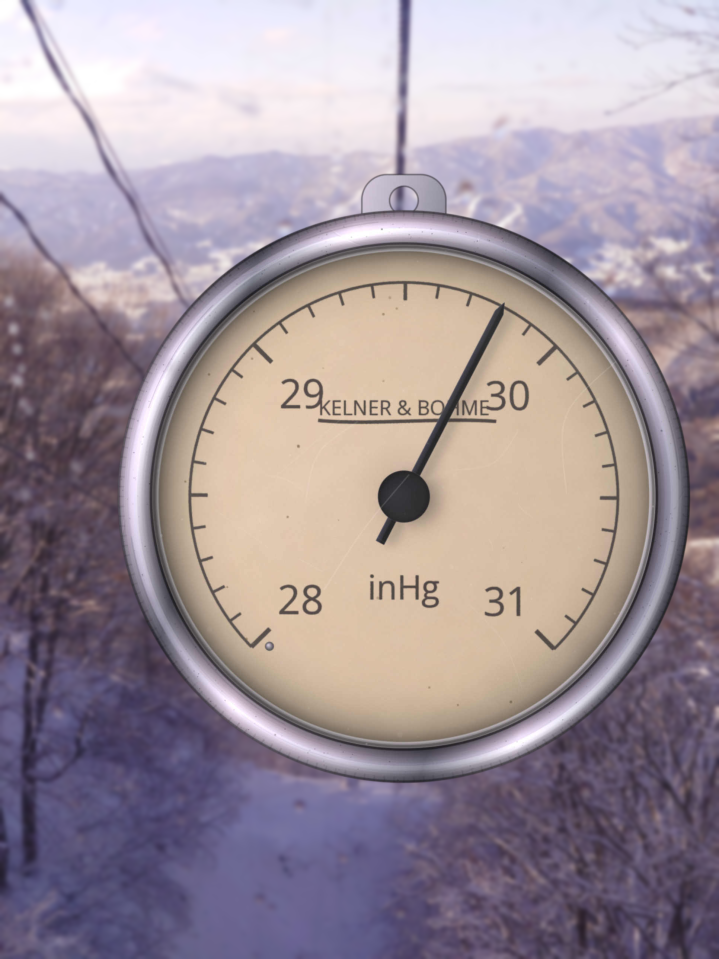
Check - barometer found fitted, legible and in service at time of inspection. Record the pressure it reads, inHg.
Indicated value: 29.8 inHg
